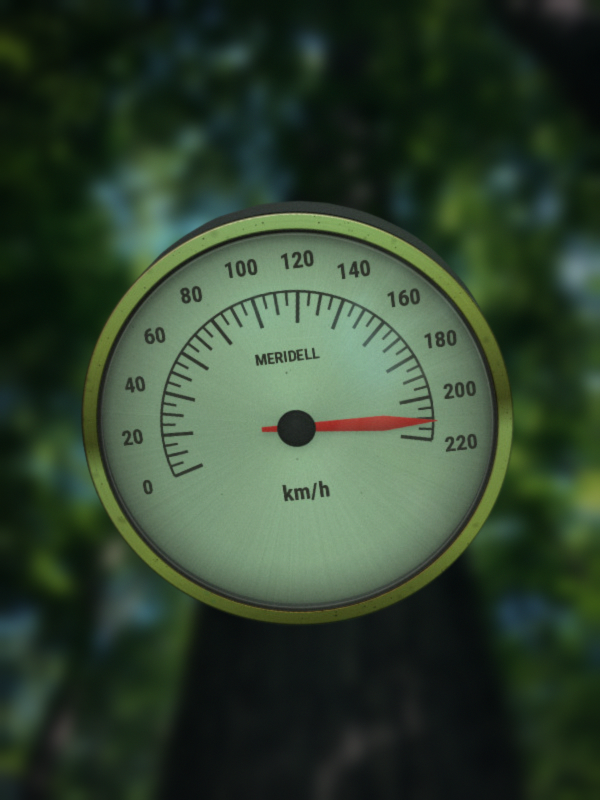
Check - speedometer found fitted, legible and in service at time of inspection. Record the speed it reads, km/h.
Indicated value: 210 km/h
